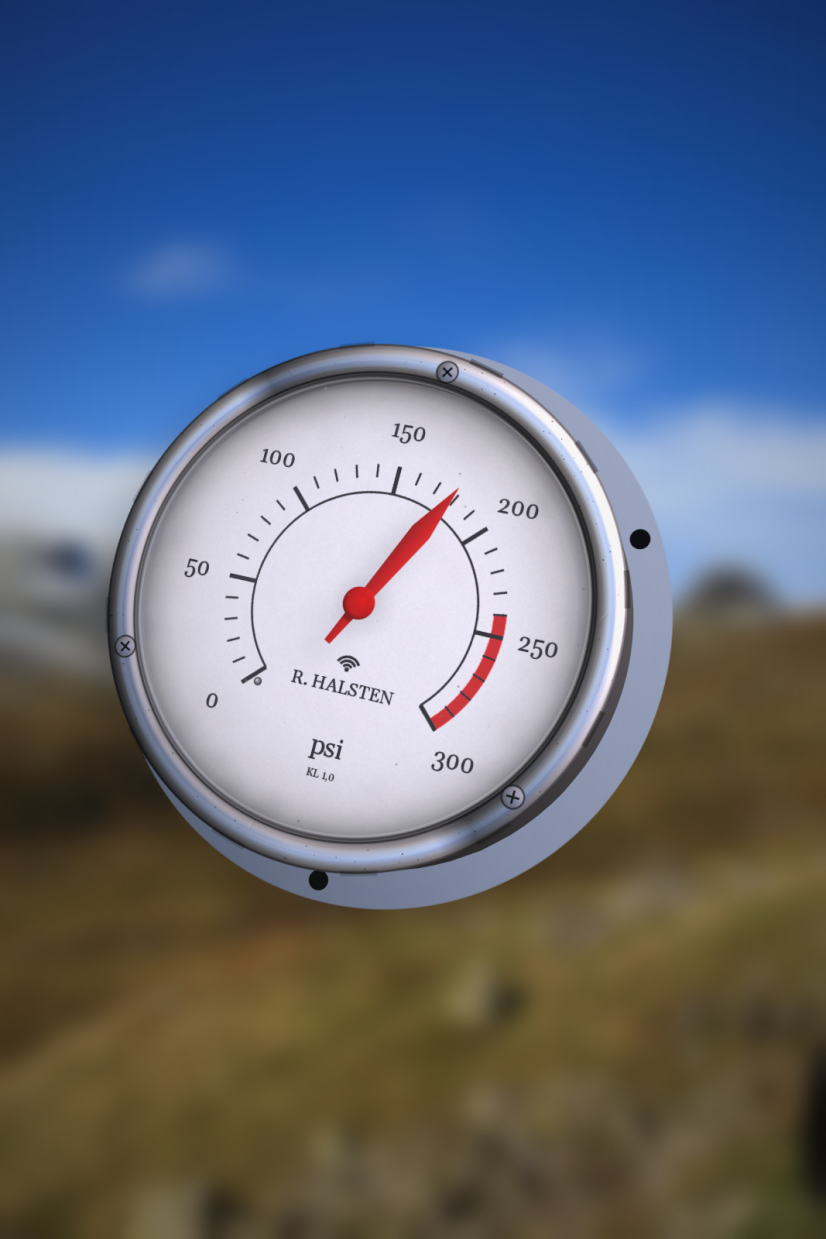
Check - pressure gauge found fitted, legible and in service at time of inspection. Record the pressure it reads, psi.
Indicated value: 180 psi
